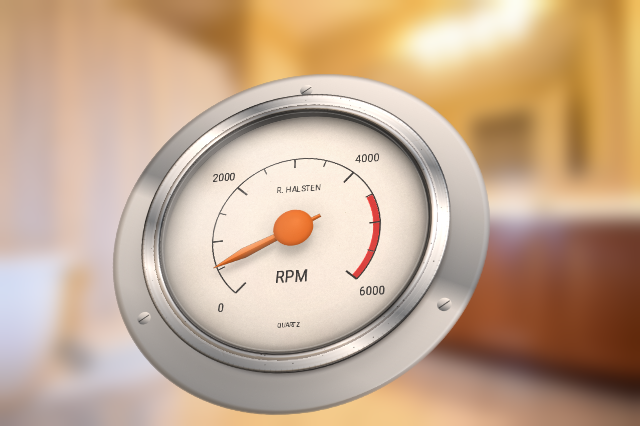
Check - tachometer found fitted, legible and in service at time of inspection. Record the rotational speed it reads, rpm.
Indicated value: 500 rpm
